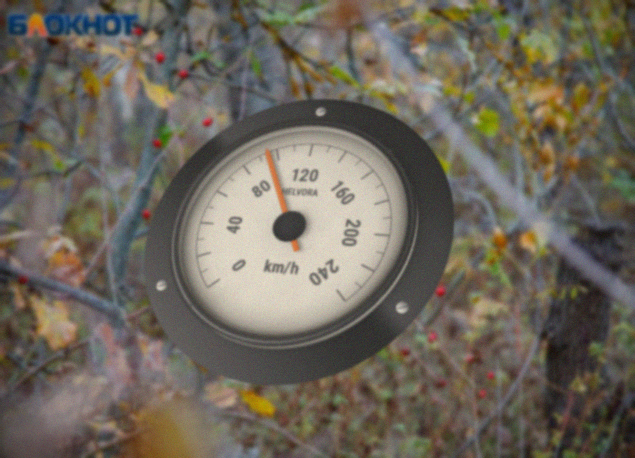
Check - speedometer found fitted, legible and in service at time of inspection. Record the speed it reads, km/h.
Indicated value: 95 km/h
